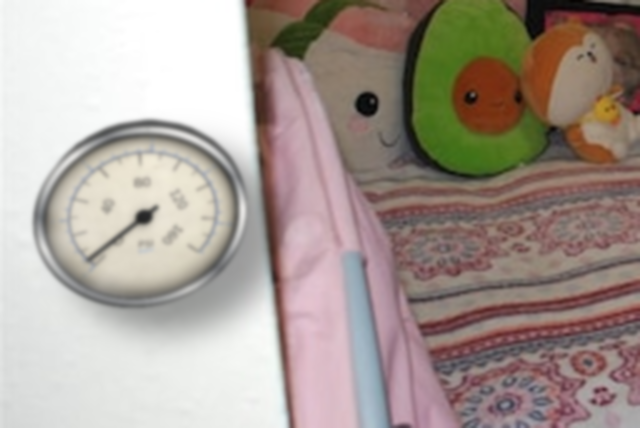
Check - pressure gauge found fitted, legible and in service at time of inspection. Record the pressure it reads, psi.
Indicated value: 5 psi
